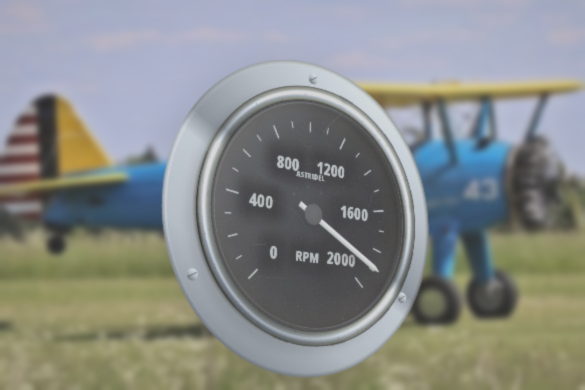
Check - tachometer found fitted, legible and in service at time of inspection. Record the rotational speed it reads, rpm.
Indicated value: 1900 rpm
